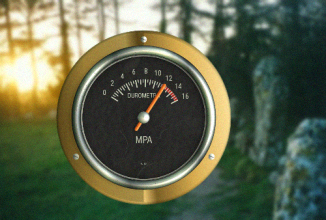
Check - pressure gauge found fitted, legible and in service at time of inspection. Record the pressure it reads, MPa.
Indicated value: 12 MPa
